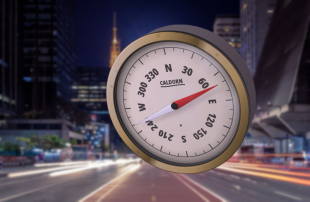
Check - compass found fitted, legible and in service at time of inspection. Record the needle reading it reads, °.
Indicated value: 70 °
